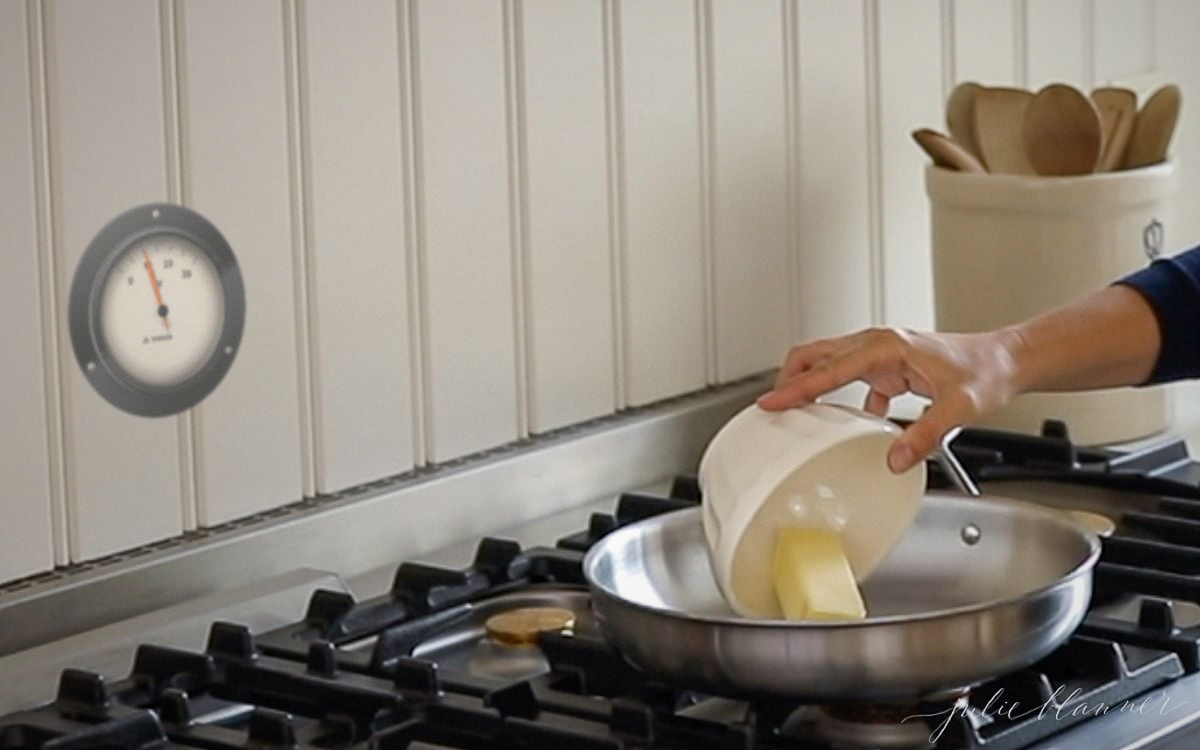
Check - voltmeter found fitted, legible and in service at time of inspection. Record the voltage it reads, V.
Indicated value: 10 V
